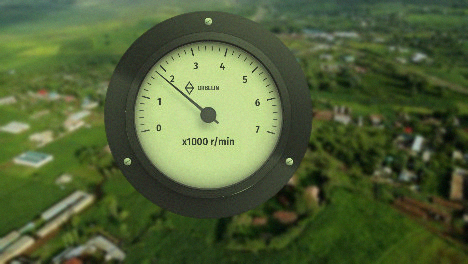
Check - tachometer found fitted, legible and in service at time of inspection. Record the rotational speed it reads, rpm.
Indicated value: 1800 rpm
